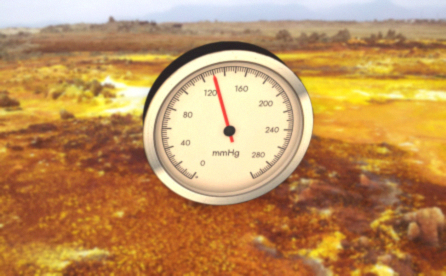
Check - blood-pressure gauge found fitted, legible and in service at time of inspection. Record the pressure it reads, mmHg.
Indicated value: 130 mmHg
